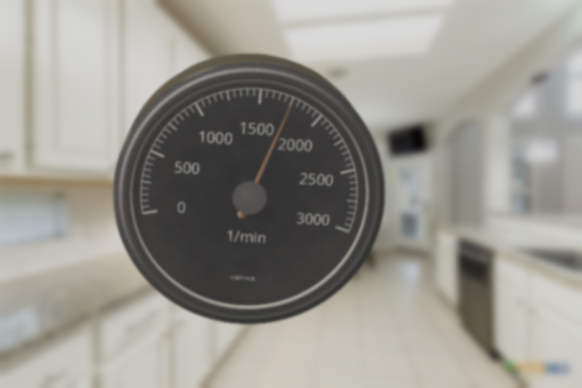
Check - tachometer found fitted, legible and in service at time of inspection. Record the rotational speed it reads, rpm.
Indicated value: 1750 rpm
